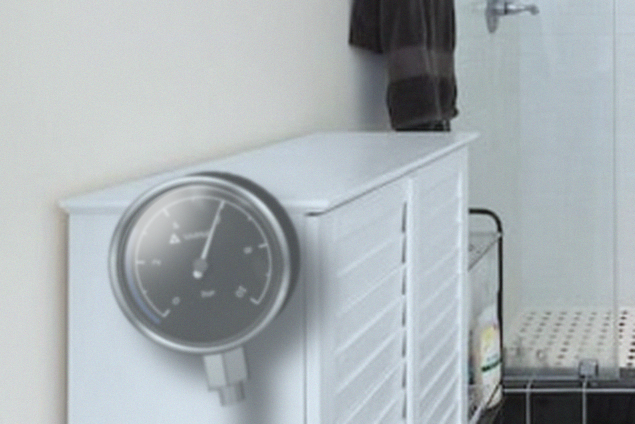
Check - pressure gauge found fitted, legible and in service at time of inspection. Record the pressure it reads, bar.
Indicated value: 6 bar
